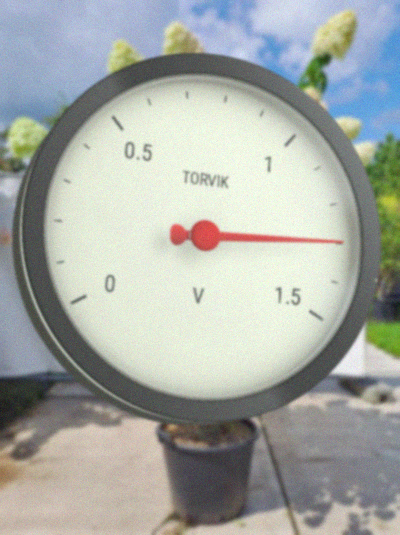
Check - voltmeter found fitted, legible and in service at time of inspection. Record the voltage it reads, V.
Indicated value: 1.3 V
